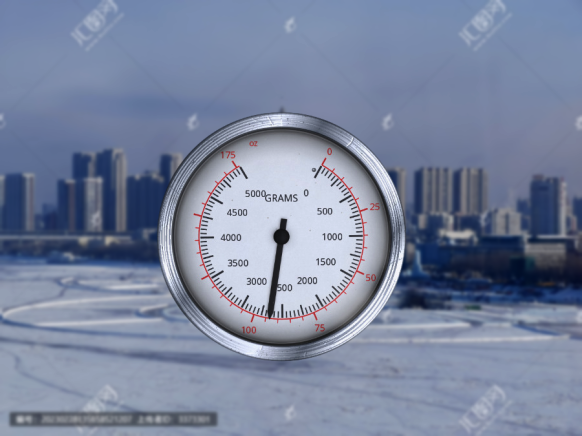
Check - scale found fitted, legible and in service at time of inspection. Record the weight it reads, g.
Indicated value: 2650 g
